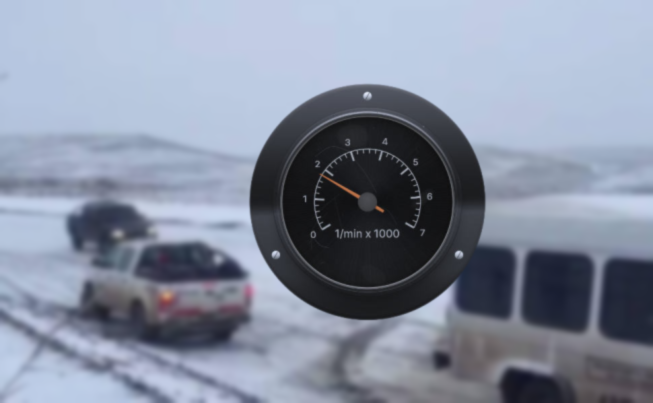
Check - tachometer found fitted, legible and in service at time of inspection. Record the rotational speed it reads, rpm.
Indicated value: 1800 rpm
